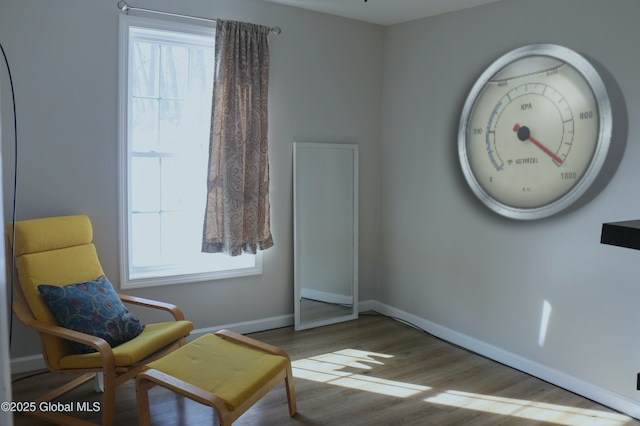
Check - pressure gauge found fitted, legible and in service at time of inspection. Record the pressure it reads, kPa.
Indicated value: 975 kPa
